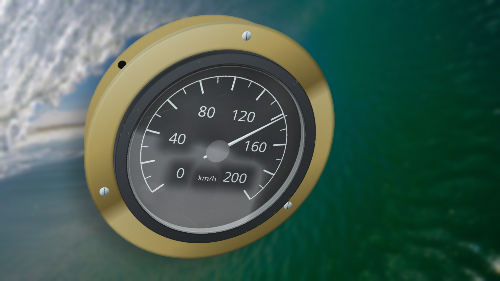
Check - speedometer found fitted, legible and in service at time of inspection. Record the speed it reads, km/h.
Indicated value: 140 km/h
